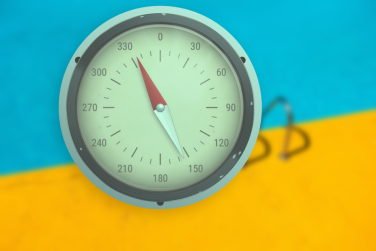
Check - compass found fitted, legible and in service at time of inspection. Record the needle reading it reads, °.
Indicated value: 335 °
